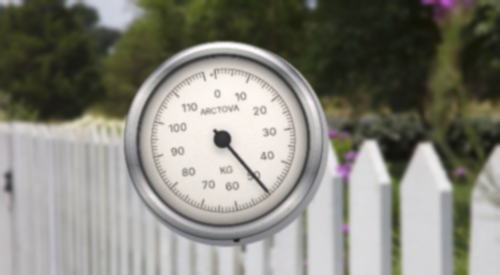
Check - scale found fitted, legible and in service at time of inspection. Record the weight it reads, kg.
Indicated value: 50 kg
